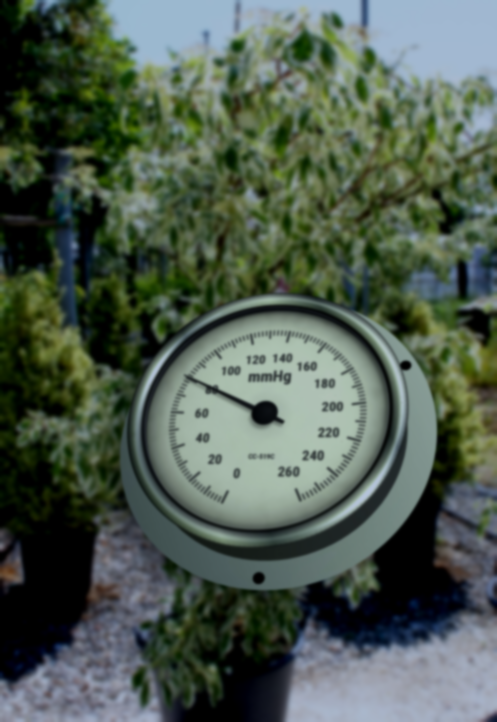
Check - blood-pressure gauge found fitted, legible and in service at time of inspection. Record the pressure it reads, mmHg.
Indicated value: 80 mmHg
